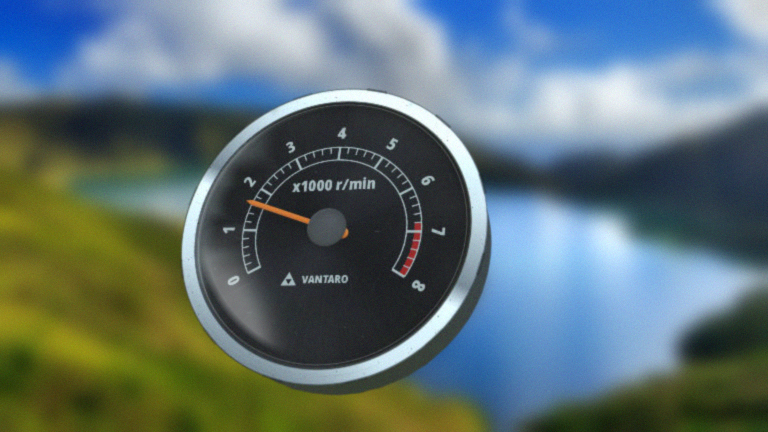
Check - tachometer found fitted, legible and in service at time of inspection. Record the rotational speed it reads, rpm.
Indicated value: 1600 rpm
